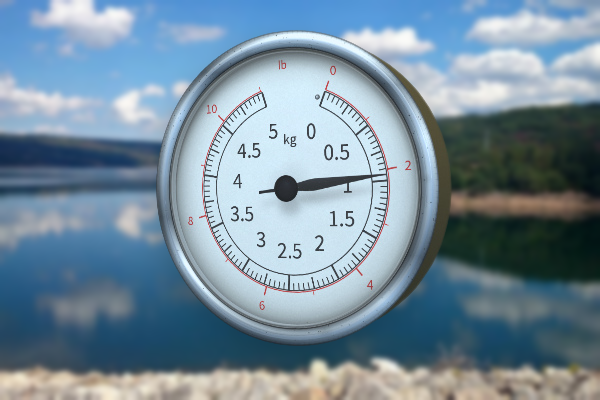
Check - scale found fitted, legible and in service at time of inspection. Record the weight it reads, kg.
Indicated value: 0.95 kg
